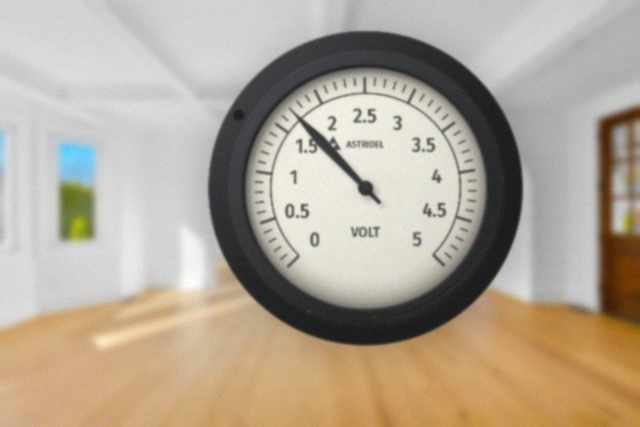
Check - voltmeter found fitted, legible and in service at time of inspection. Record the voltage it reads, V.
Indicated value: 1.7 V
